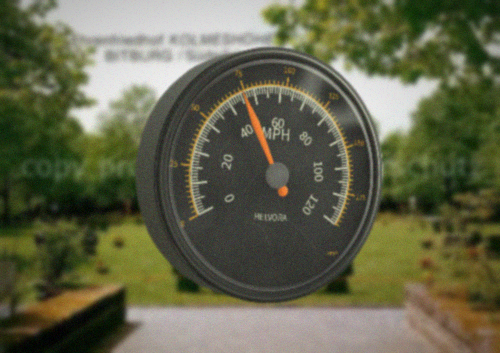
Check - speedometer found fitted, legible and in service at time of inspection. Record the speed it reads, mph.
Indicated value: 45 mph
